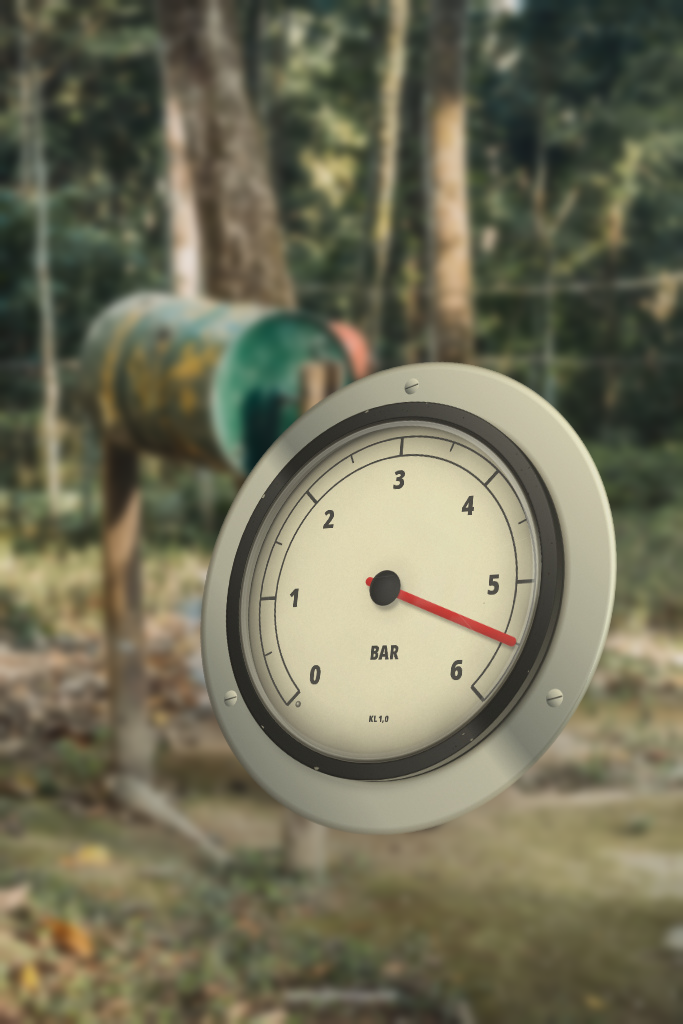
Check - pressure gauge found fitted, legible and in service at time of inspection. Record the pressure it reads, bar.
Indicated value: 5.5 bar
